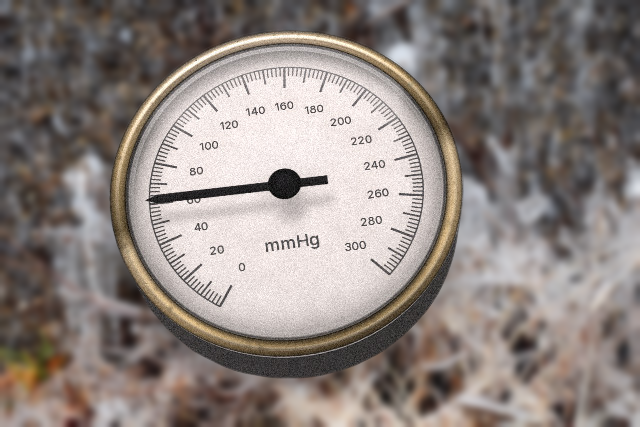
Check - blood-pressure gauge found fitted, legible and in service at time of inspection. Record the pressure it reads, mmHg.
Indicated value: 60 mmHg
